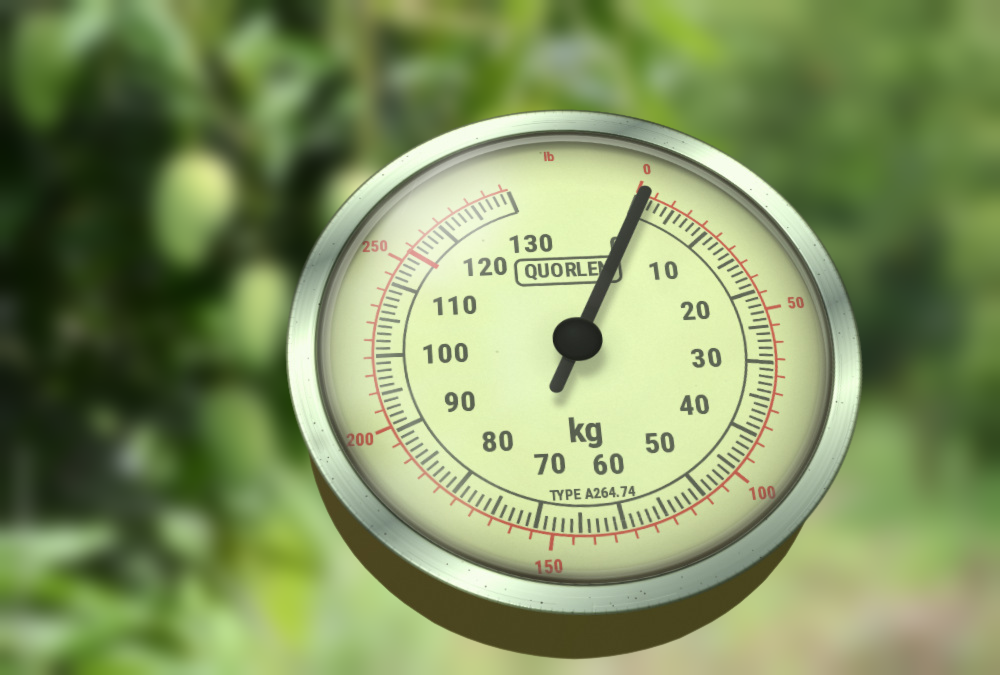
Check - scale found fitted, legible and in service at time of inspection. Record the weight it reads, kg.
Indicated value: 1 kg
